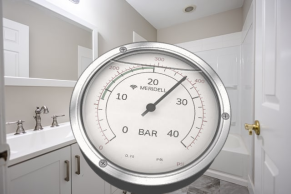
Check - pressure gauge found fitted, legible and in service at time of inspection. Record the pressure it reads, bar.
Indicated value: 26 bar
